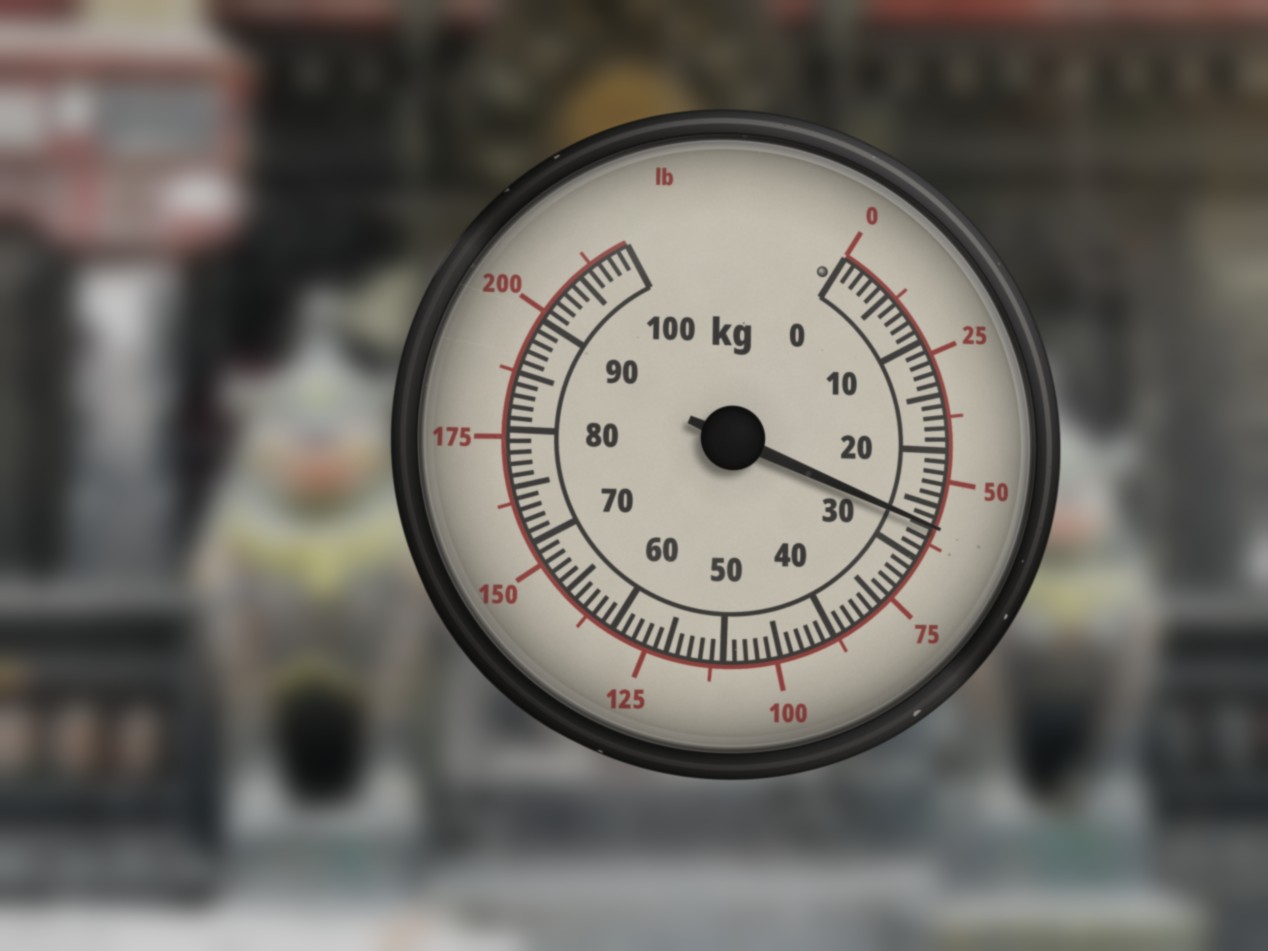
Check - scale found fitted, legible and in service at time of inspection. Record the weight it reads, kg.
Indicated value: 27 kg
